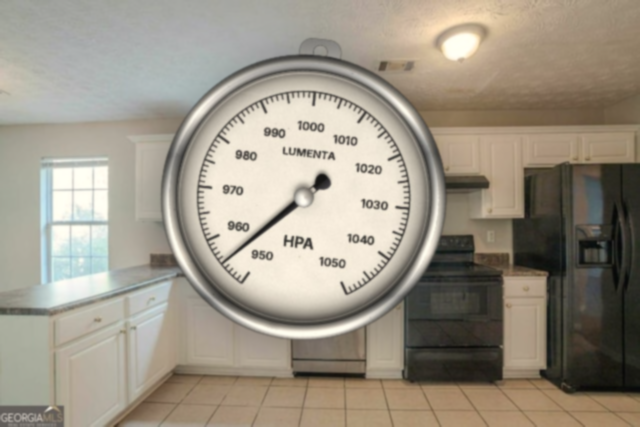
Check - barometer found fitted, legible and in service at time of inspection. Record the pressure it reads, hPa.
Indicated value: 955 hPa
